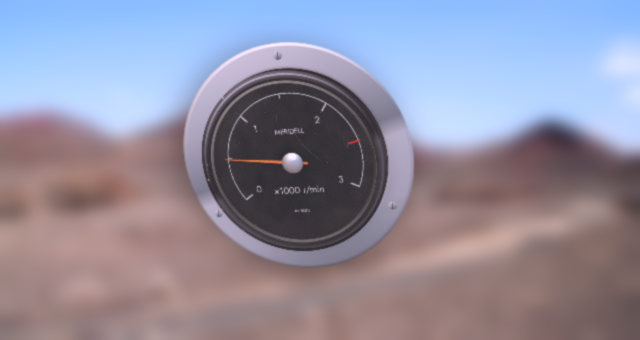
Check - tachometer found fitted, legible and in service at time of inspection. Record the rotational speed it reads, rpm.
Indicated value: 500 rpm
